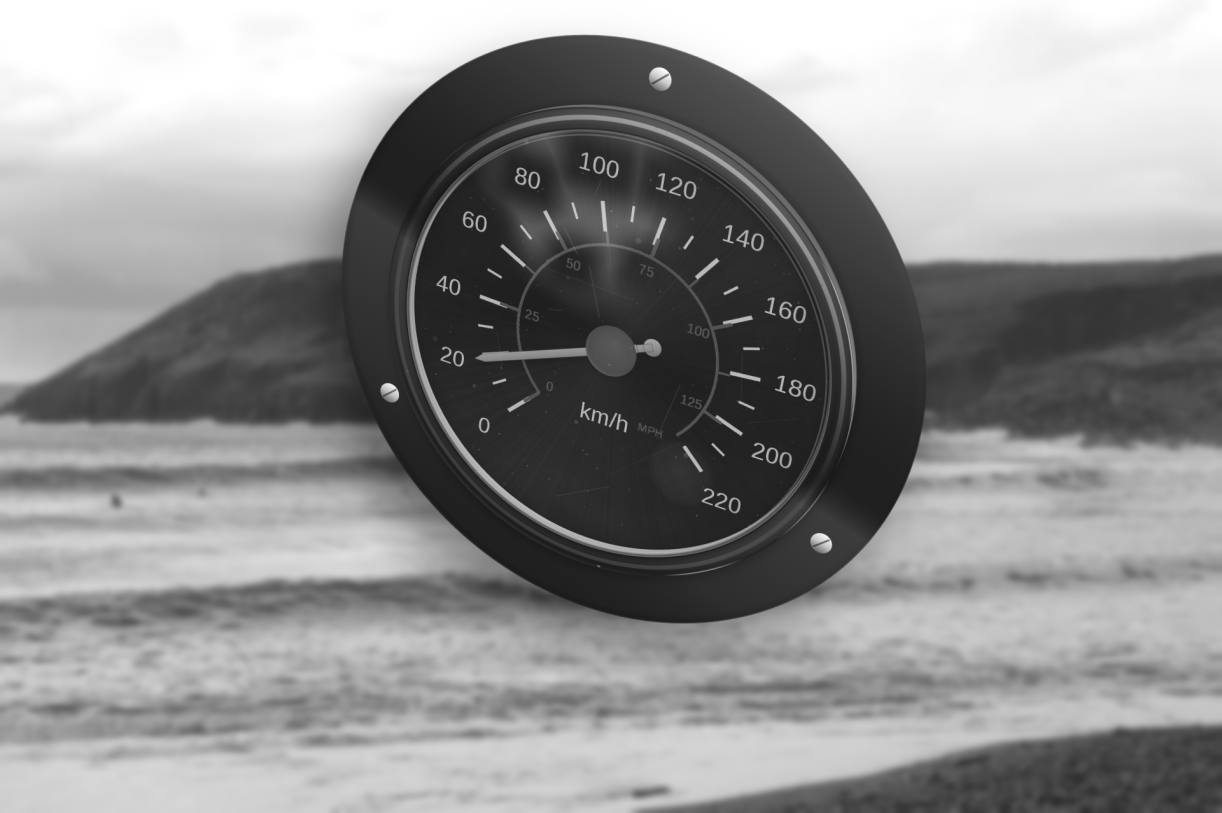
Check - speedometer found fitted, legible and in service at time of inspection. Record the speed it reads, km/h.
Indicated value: 20 km/h
